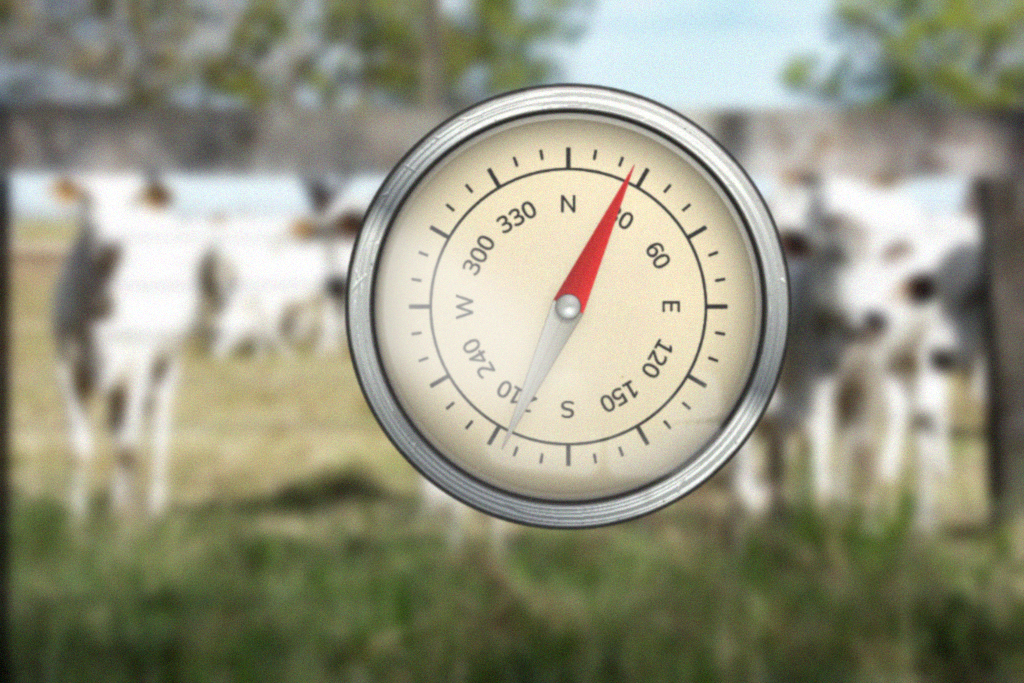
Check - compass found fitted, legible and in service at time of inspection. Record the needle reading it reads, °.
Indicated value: 25 °
